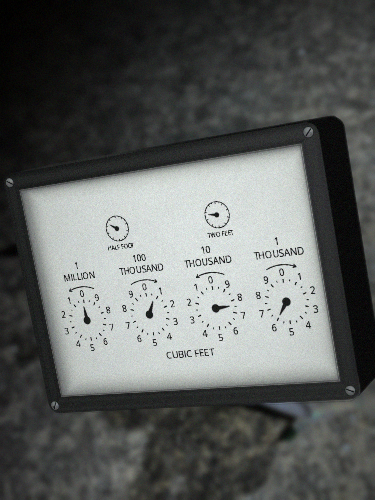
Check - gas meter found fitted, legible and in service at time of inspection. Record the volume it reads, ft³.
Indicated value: 7600 ft³
